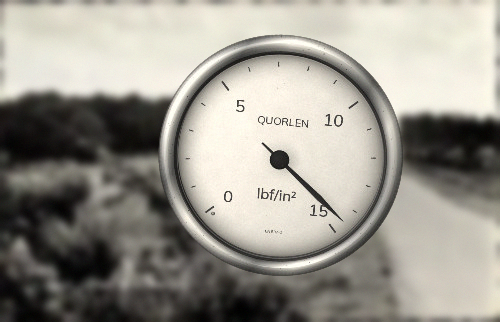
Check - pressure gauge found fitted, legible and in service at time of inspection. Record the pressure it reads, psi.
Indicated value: 14.5 psi
